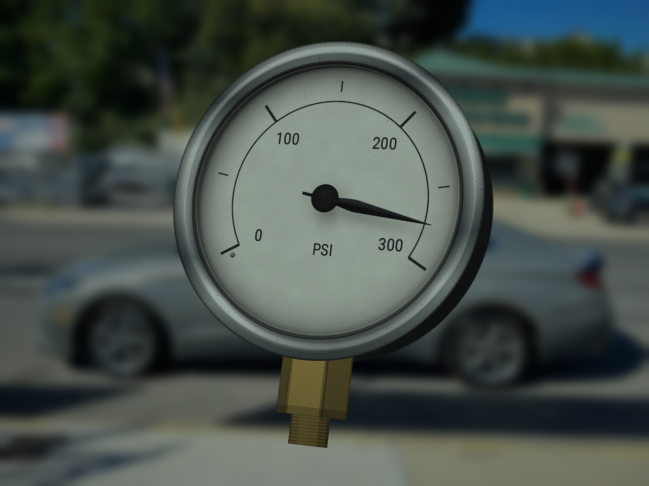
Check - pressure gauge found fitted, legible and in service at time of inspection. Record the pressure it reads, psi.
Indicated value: 275 psi
